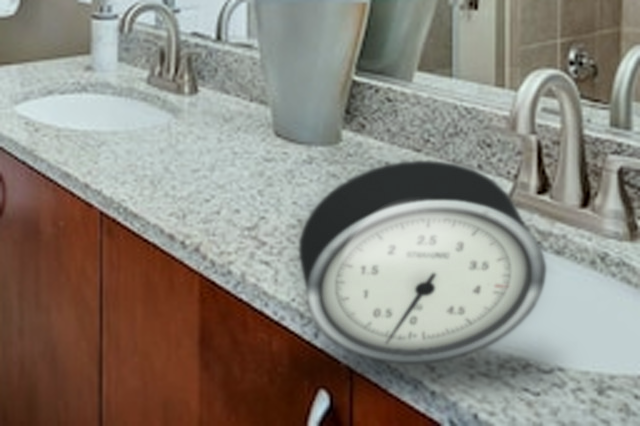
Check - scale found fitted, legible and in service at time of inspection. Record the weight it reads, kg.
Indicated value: 0.25 kg
